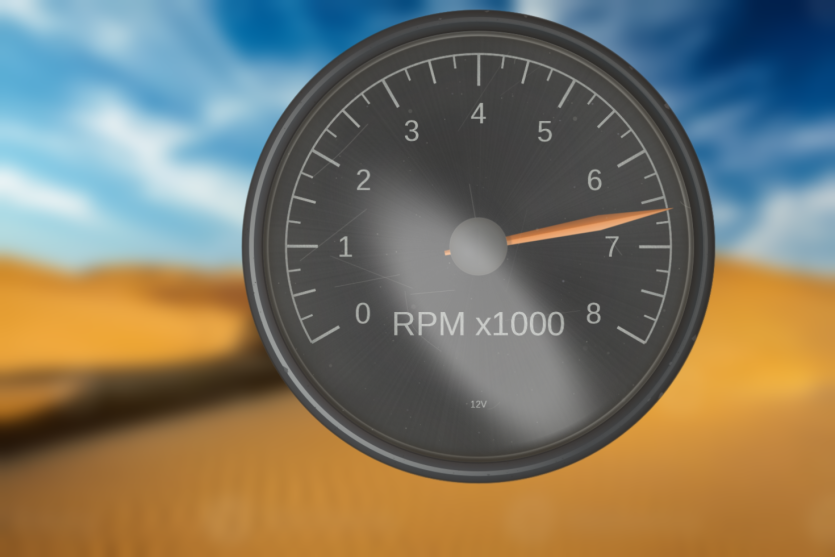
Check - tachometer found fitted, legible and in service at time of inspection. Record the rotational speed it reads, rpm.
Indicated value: 6625 rpm
